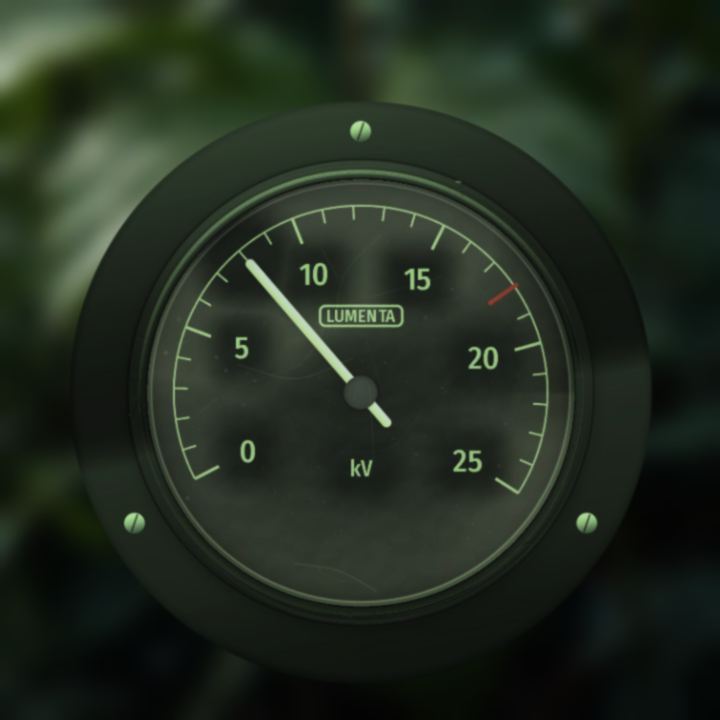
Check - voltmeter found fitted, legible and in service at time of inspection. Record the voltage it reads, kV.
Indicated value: 8 kV
